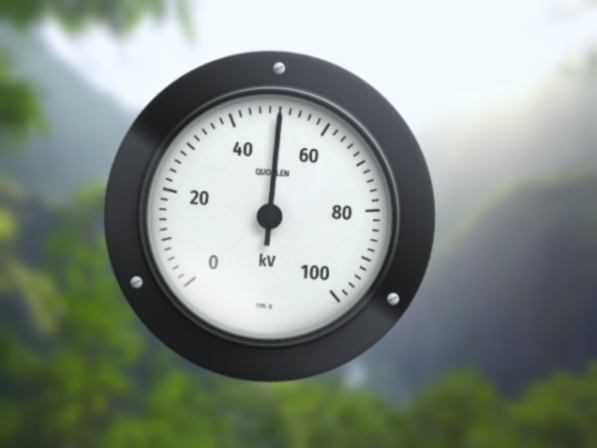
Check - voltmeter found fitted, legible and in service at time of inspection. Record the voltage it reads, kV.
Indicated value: 50 kV
